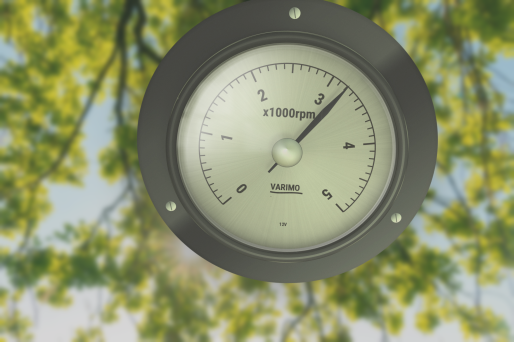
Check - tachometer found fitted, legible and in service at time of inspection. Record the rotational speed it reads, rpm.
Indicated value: 3200 rpm
